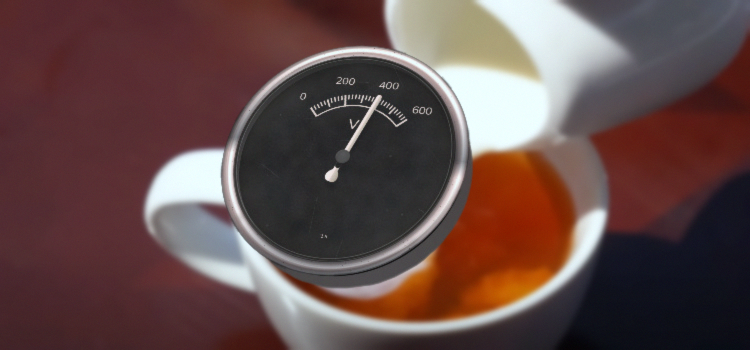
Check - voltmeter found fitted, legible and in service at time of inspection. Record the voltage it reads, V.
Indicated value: 400 V
